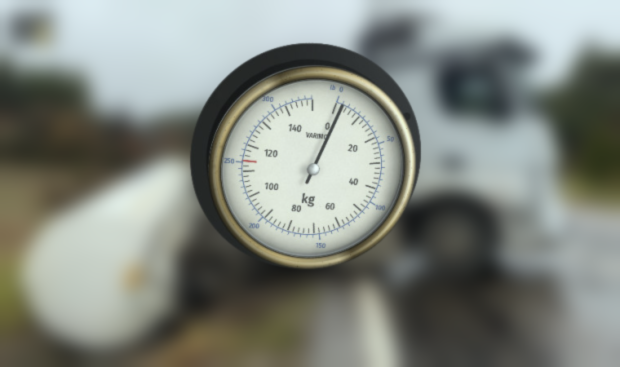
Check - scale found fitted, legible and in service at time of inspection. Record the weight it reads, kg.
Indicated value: 2 kg
